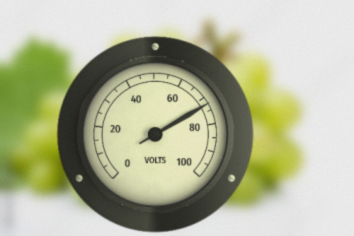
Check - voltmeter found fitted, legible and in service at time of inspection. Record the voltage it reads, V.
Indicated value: 72.5 V
